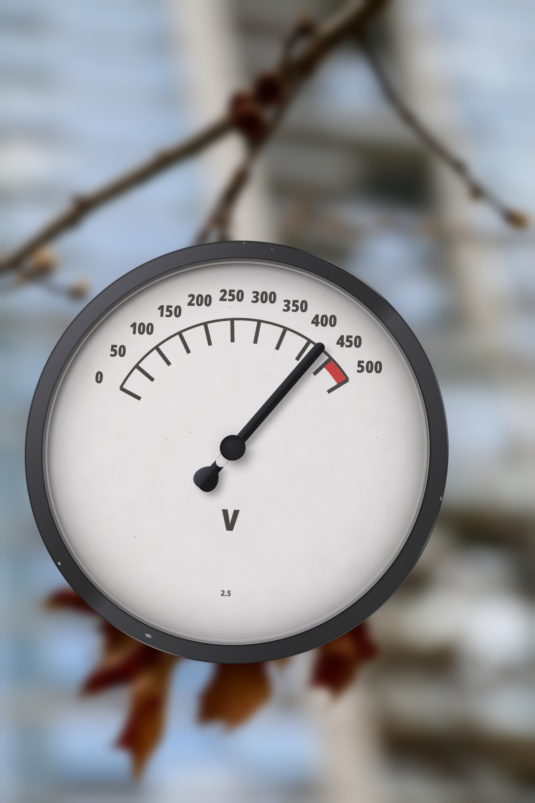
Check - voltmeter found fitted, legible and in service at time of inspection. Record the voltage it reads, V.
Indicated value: 425 V
